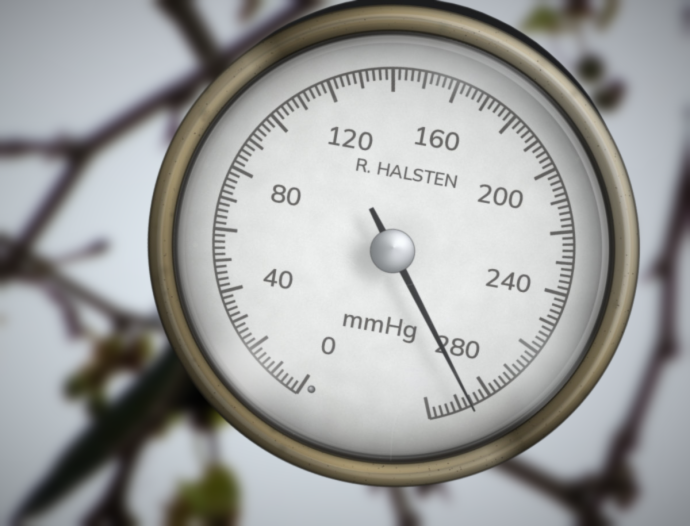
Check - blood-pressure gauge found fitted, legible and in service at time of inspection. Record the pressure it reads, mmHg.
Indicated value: 286 mmHg
